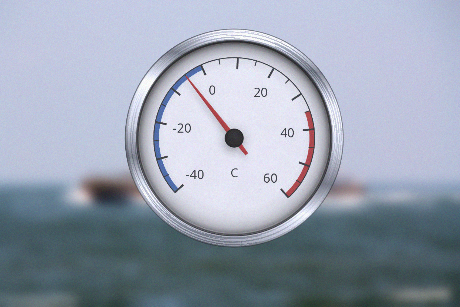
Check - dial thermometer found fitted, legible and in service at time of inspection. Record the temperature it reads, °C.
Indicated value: -5 °C
